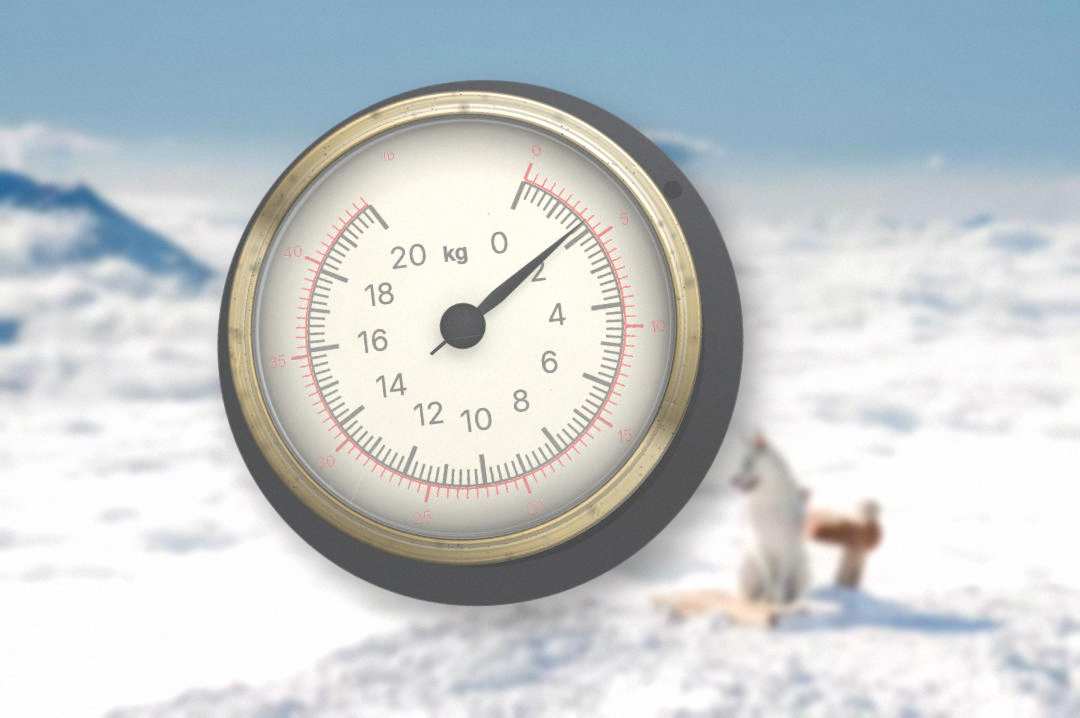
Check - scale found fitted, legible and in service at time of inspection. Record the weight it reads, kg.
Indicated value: 1.8 kg
